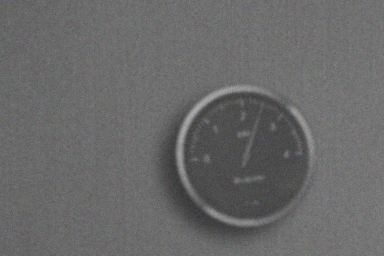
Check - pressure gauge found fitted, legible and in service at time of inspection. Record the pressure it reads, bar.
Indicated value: 2.5 bar
